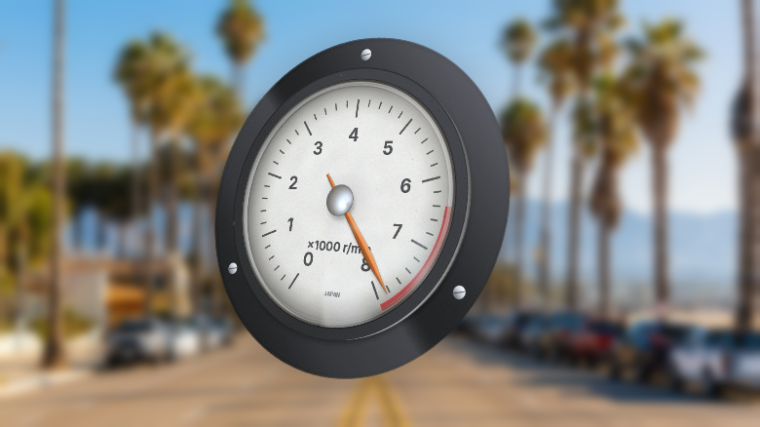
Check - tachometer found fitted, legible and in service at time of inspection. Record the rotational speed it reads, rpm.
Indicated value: 7800 rpm
